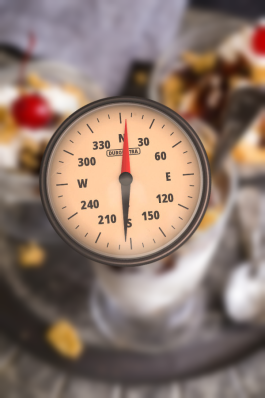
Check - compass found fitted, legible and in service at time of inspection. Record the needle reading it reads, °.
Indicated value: 5 °
